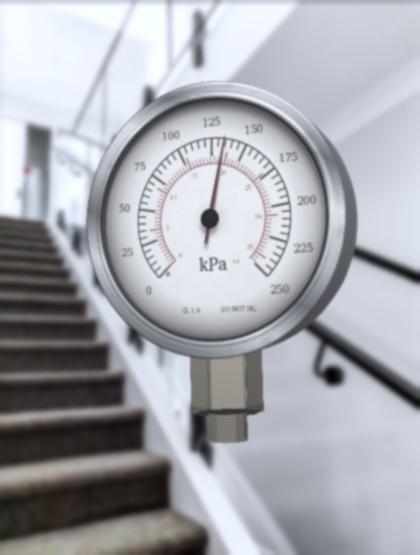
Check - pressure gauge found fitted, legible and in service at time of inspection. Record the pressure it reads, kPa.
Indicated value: 135 kPa
